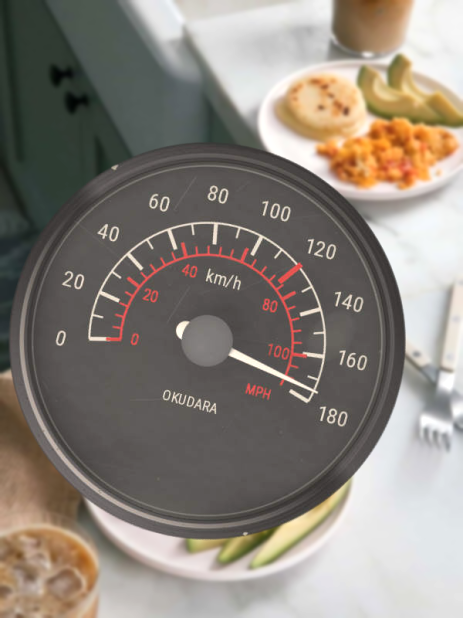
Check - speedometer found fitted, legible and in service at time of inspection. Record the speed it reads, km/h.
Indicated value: 175 km/h
